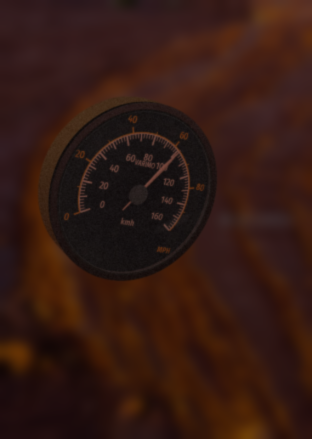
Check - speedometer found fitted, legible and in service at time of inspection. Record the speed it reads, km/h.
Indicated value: 100 km/h
